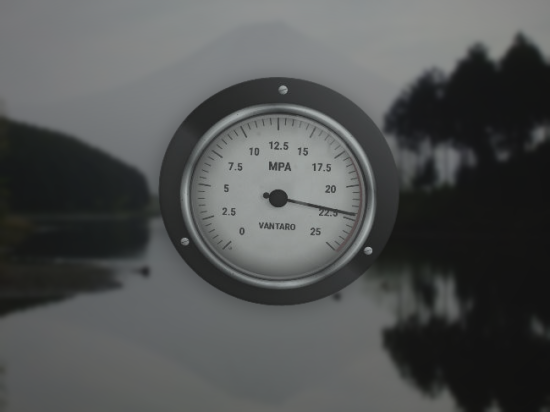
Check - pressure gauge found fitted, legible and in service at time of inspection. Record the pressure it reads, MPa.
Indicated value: 22 MPa
